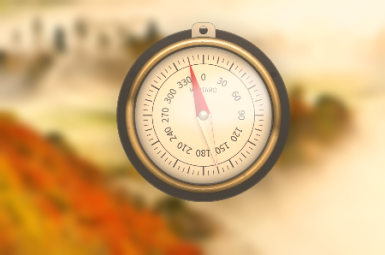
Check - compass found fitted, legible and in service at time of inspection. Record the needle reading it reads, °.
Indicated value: 345 °
